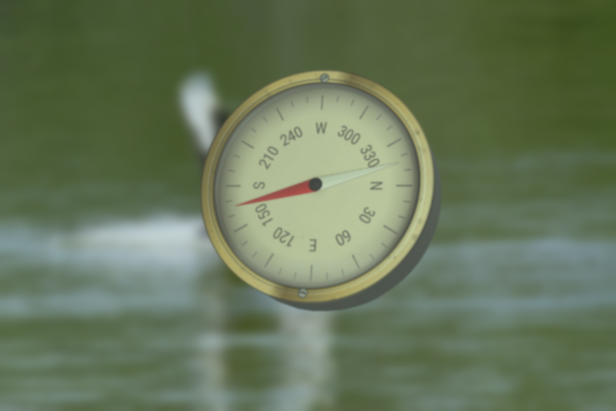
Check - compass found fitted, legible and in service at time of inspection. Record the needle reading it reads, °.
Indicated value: 165 °
